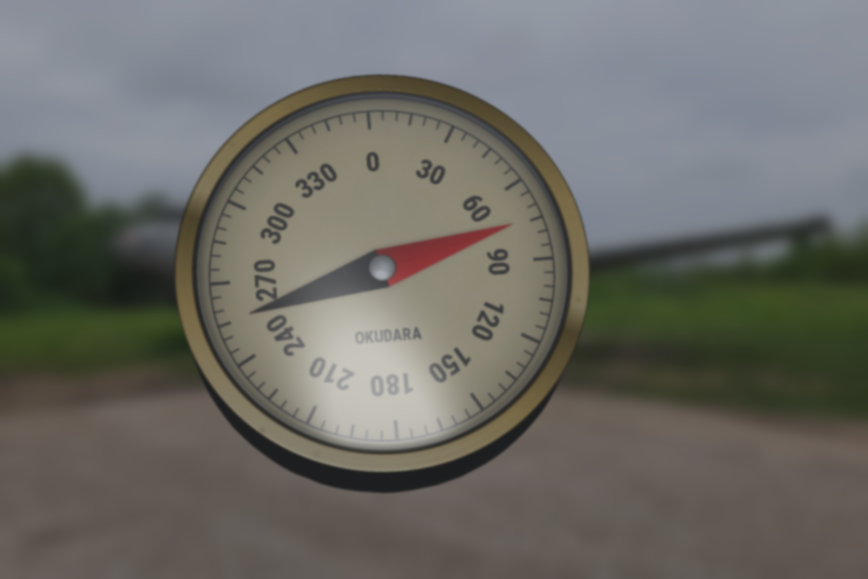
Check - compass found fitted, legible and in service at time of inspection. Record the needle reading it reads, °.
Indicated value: 75 °
